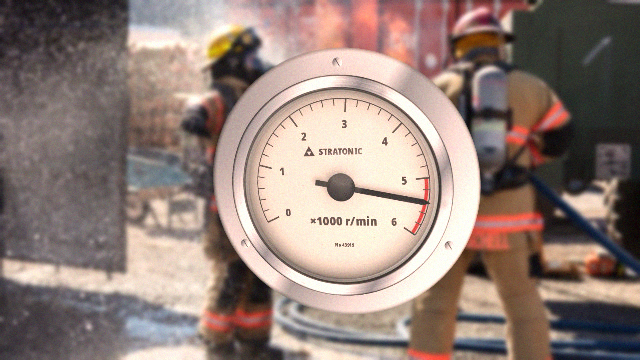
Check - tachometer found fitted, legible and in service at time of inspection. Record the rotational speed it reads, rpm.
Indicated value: 5400 rpm
